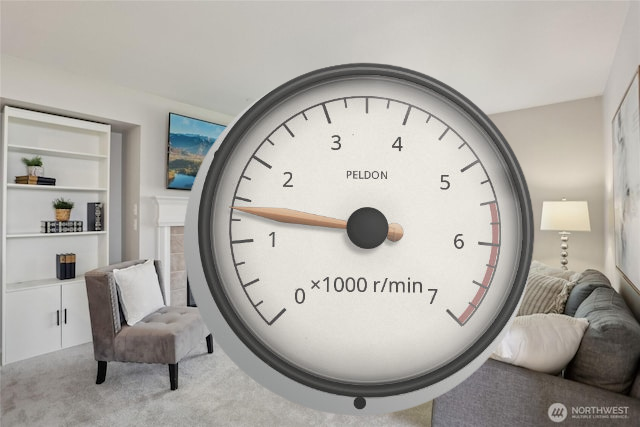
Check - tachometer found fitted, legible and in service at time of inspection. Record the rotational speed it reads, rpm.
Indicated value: 1375 rpm
